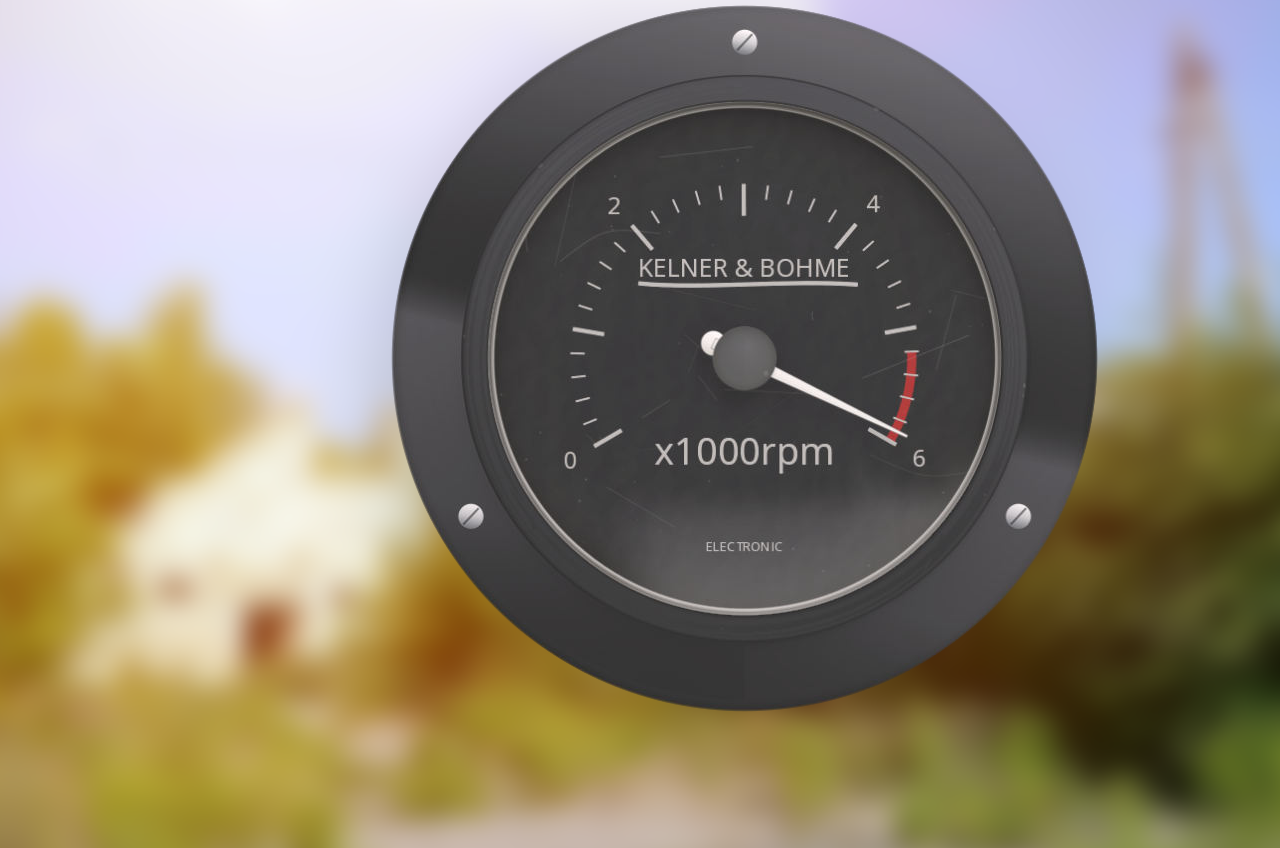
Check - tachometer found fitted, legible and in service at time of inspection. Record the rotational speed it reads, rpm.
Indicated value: 5900 rpm
